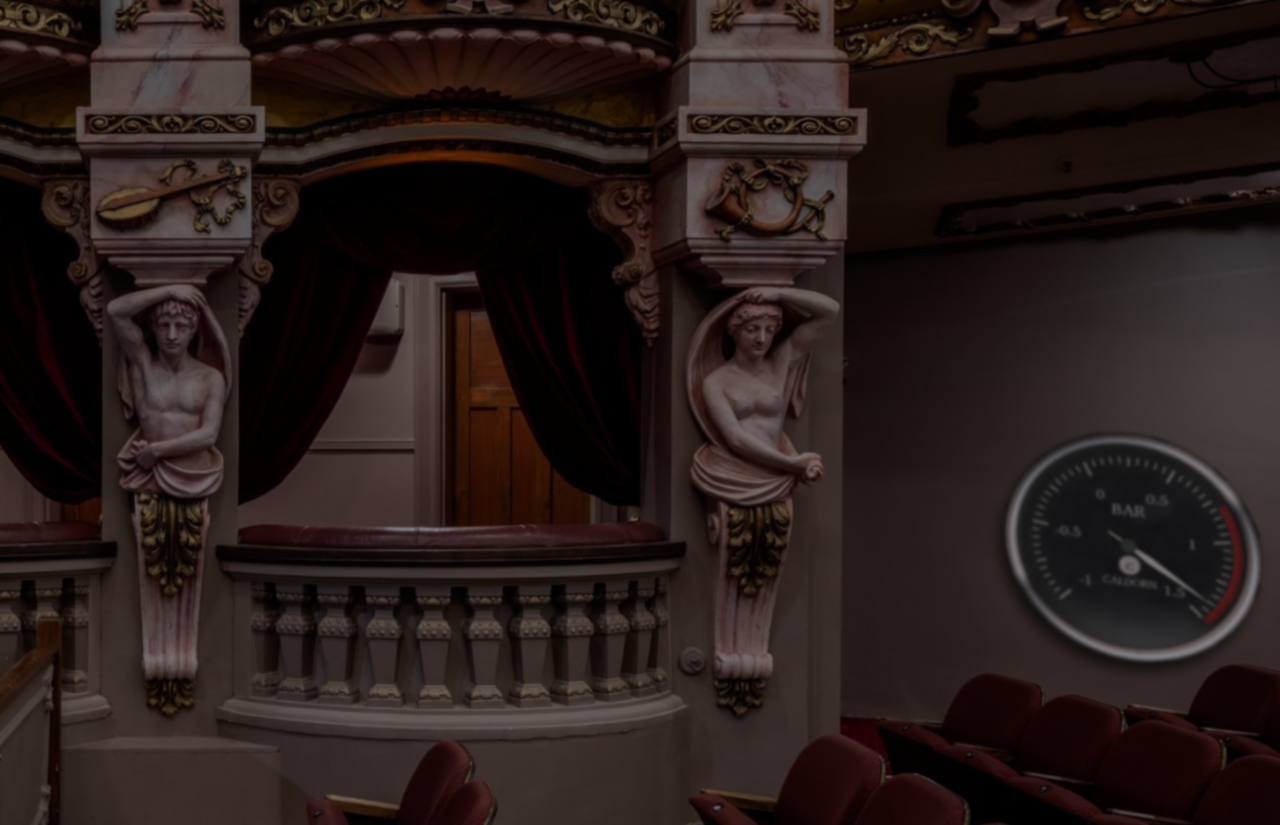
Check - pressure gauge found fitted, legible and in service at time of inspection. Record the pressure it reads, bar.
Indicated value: 1.4 bar
